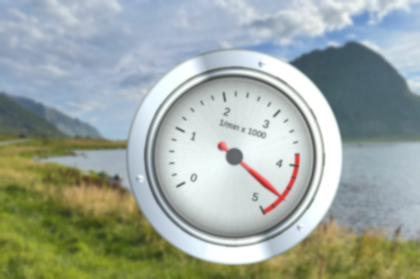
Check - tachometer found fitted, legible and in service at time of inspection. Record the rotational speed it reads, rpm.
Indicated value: 4600 rpm
